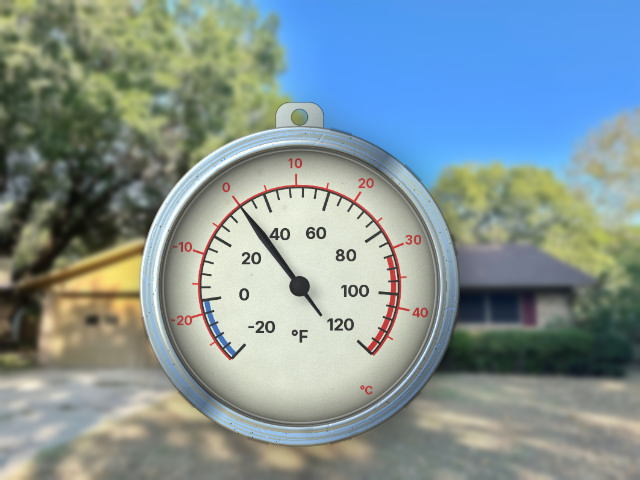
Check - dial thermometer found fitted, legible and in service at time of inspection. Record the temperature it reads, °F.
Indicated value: 32 °F
